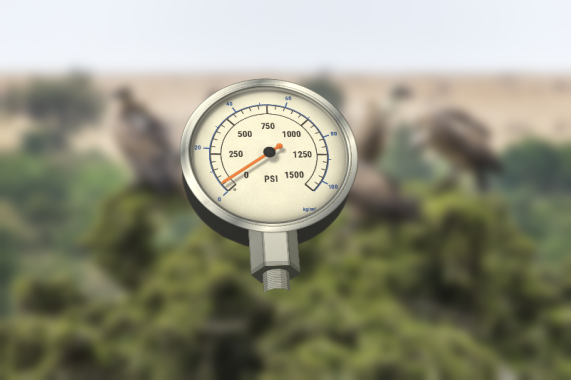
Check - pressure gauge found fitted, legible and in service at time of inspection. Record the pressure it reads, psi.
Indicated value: 50 psi
